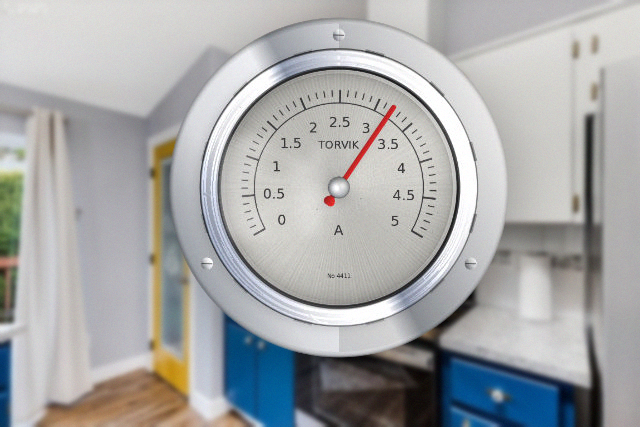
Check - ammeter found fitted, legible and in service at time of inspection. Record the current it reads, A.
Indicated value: 3.2 A
